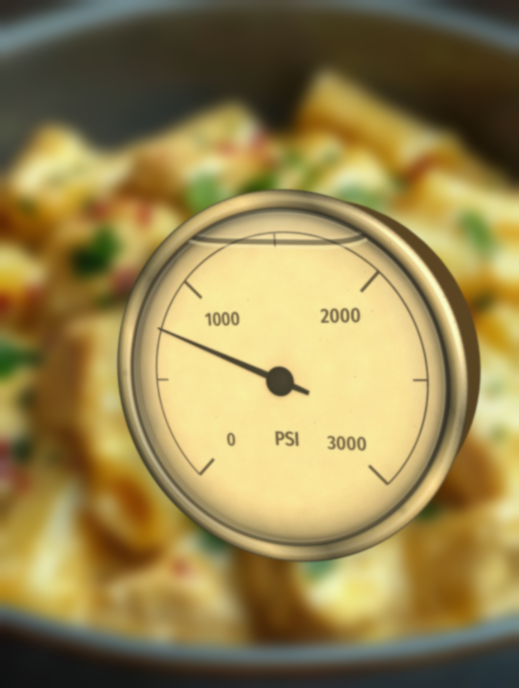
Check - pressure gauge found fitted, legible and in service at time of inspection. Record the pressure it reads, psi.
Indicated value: 750 psi
